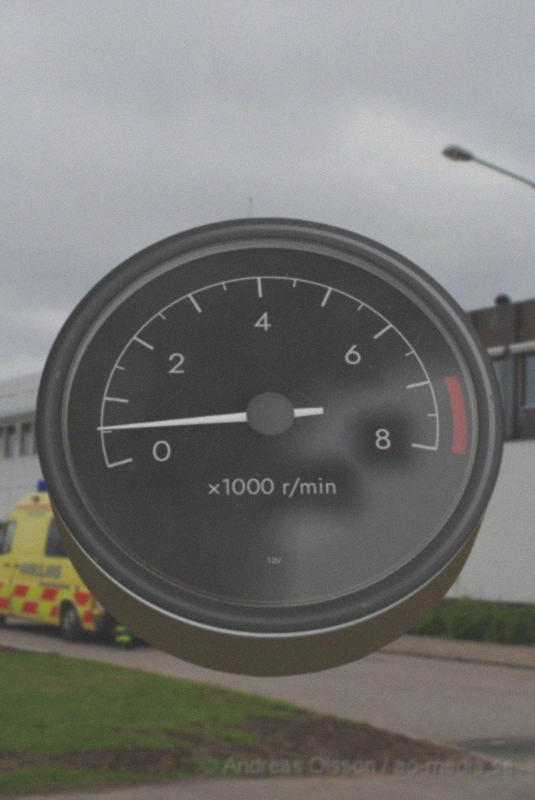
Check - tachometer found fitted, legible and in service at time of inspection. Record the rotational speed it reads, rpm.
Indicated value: 500 rpm
